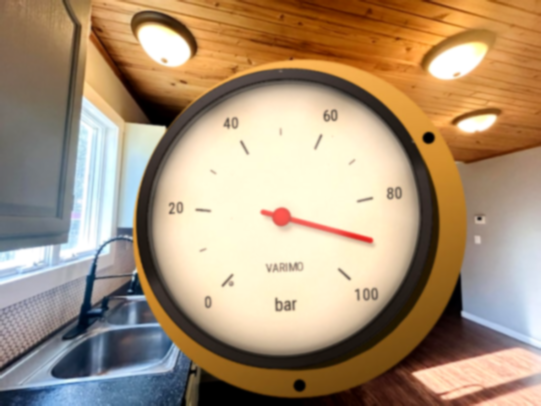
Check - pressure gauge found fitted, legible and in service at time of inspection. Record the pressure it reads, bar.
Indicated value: 90 bar
